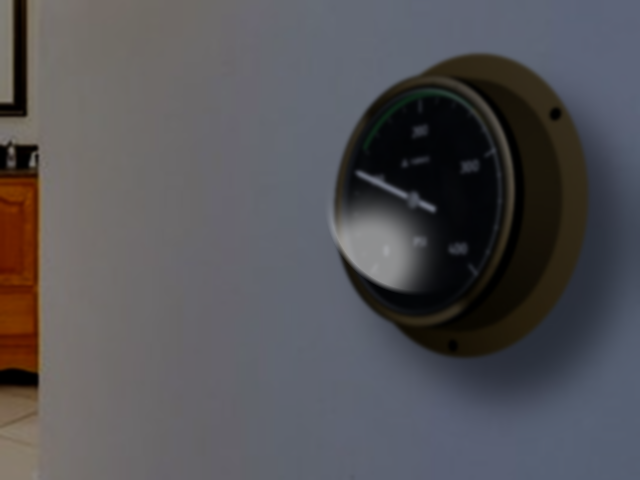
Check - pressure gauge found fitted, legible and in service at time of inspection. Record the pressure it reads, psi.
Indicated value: 100 psi
